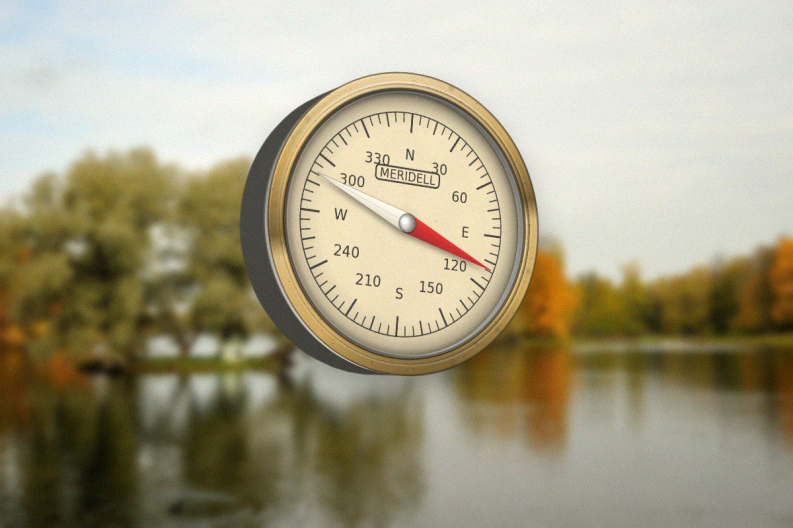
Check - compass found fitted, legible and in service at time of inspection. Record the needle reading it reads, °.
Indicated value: 110 °
